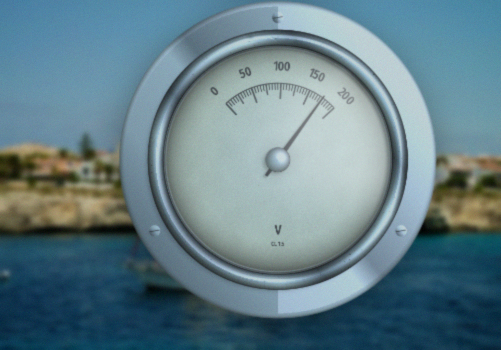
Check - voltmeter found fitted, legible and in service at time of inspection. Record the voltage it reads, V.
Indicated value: 175 V
